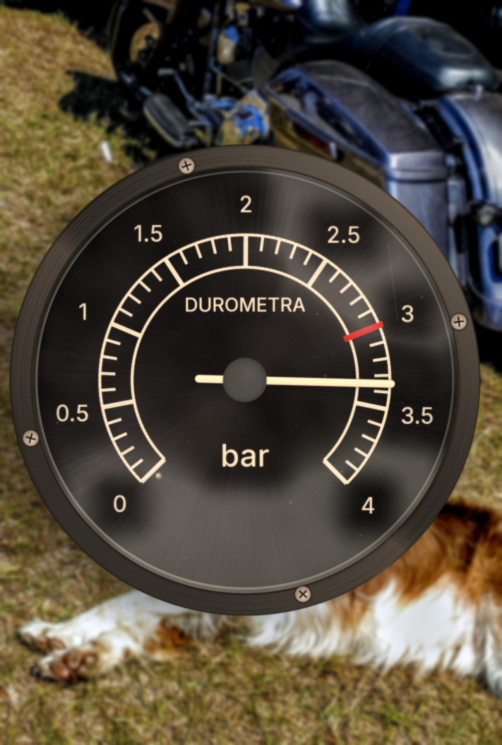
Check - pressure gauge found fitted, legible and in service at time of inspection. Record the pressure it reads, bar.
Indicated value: 3.35 bar
